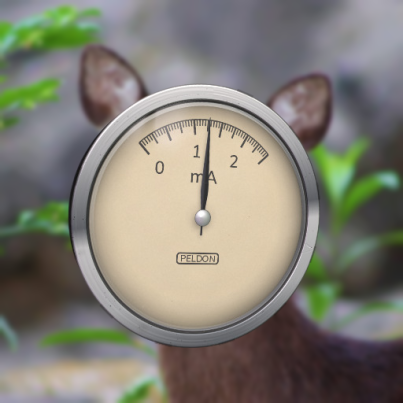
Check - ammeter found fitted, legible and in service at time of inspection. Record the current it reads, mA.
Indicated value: 1.25 mA
